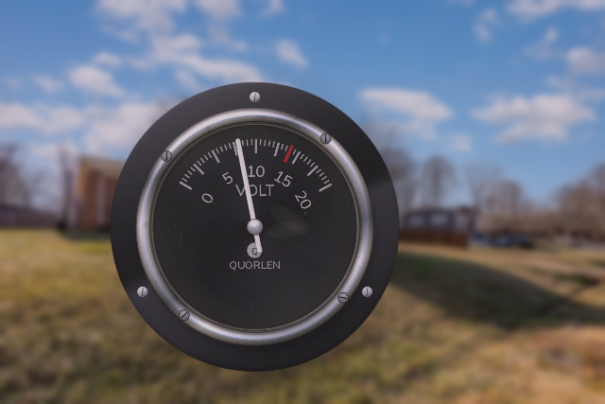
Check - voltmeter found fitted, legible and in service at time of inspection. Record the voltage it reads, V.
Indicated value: 8 V
